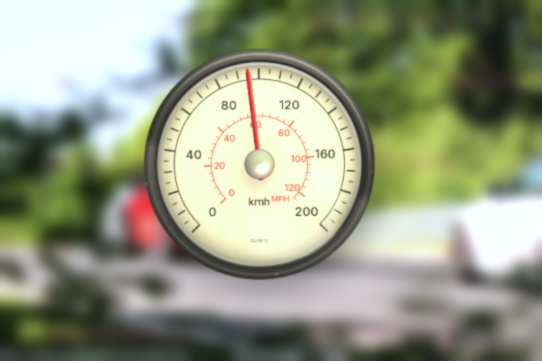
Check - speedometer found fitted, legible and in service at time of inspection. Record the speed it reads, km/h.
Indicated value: 95 km/h
